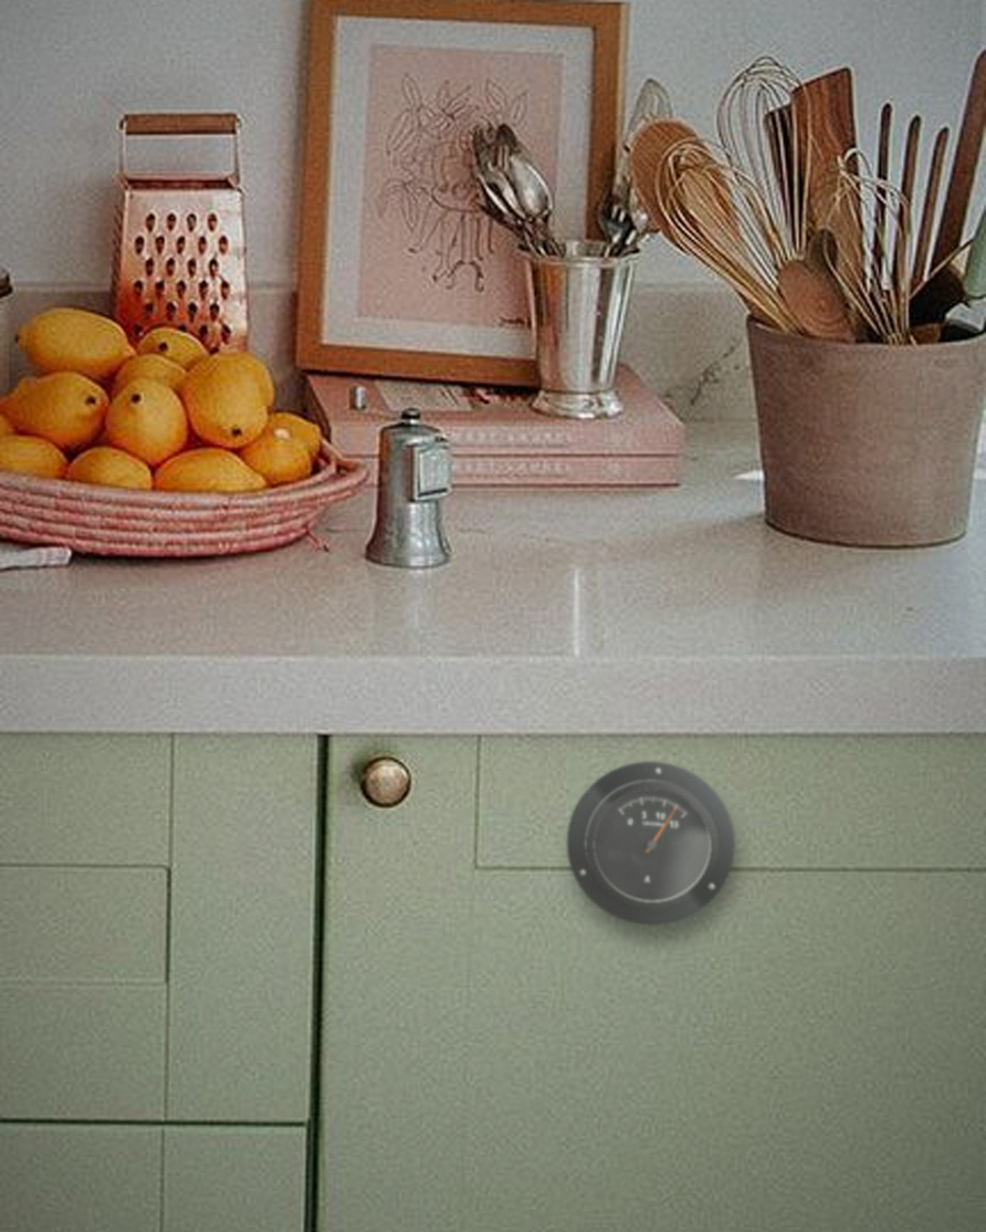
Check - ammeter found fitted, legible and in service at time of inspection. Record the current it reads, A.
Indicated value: 12.5 A
